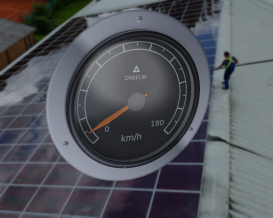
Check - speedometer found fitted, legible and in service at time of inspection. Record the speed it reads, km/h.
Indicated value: 10 km/h
